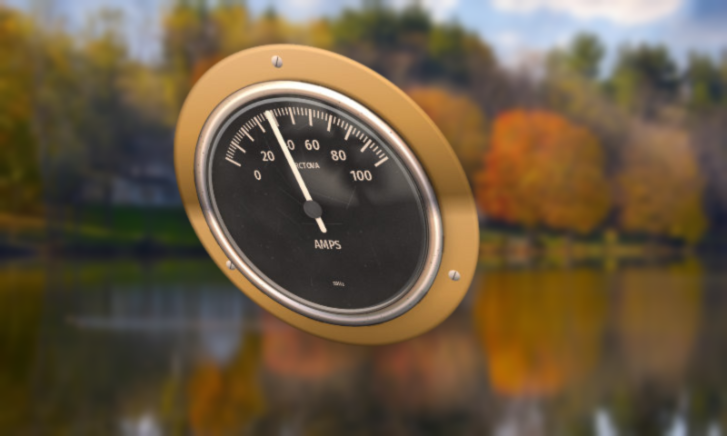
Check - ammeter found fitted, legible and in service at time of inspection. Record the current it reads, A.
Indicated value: 40 A
